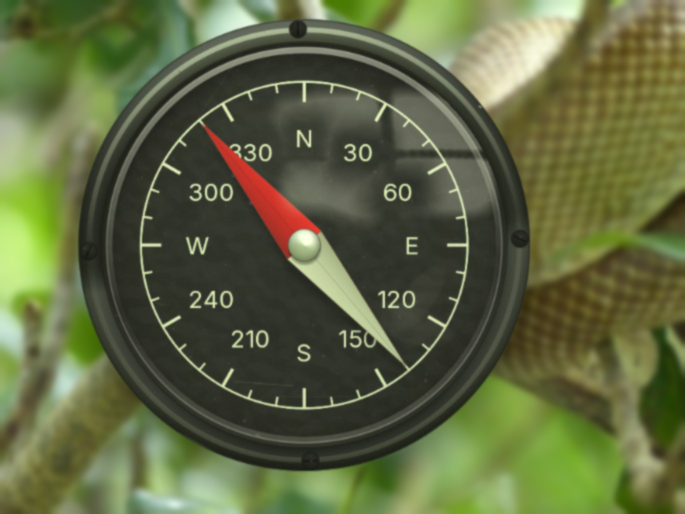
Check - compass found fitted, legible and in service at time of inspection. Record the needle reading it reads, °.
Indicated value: 320 °
